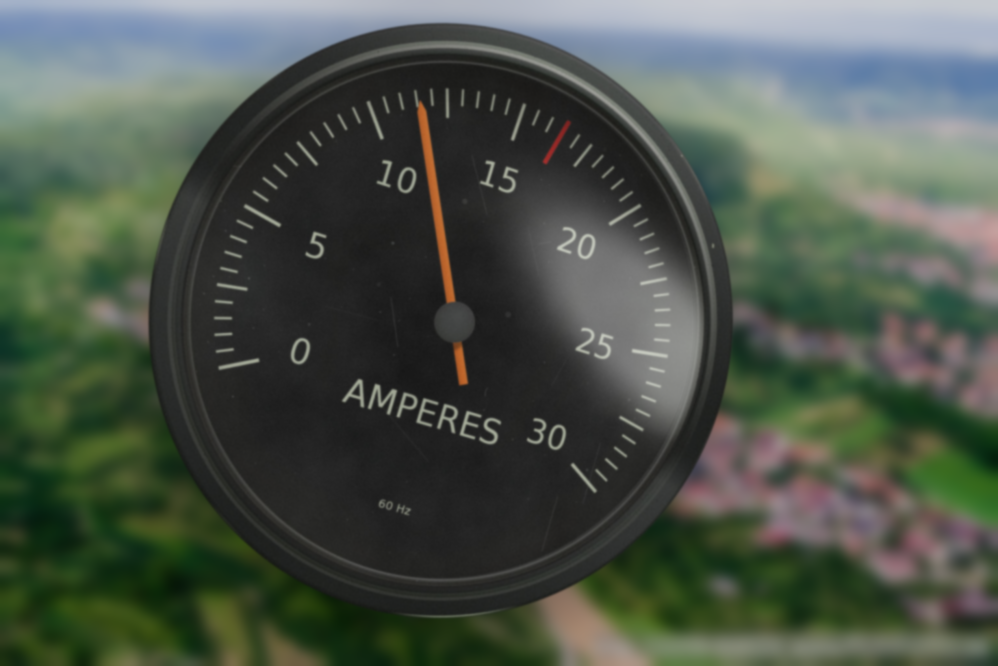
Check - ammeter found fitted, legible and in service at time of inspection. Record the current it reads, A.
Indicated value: 11.5 A
